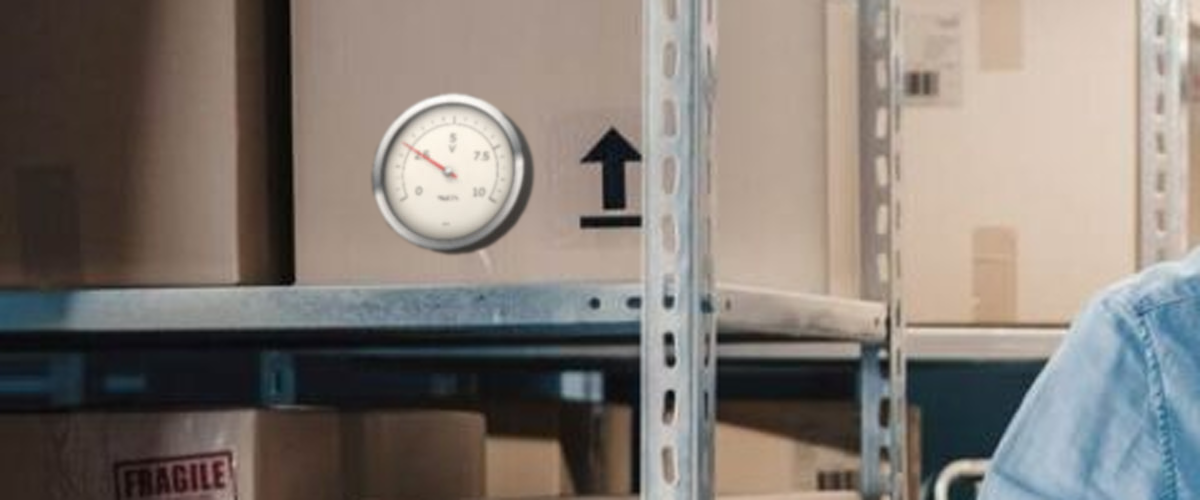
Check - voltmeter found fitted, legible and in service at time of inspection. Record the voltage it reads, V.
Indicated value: 2.5 V
